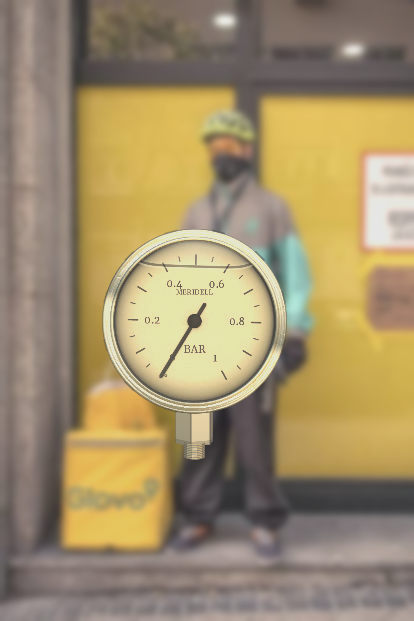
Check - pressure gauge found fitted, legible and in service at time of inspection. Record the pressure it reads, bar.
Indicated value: 0 bar
